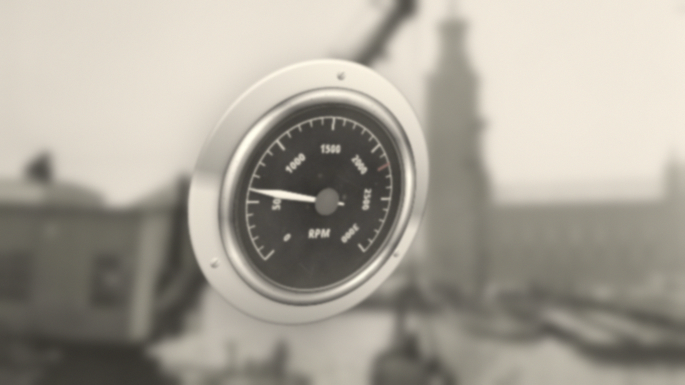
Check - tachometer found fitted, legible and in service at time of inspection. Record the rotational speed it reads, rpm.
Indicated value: 600 rpm
